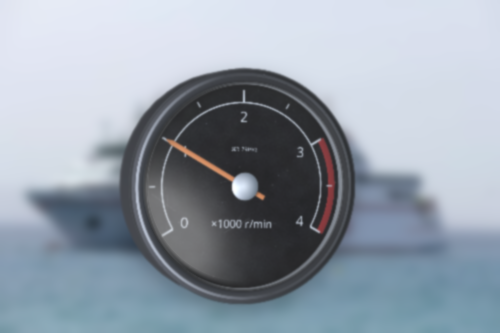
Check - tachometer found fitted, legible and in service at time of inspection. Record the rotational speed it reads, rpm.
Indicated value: 1000 rpm
